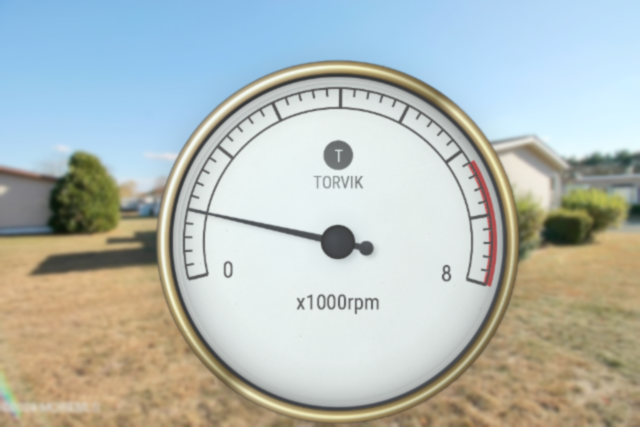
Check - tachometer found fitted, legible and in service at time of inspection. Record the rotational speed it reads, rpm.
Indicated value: 1000 rpm
